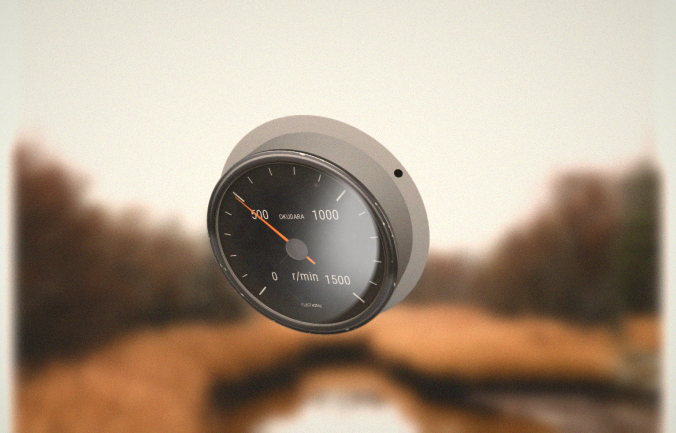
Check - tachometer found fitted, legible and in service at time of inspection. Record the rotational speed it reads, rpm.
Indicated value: 500 rpm
